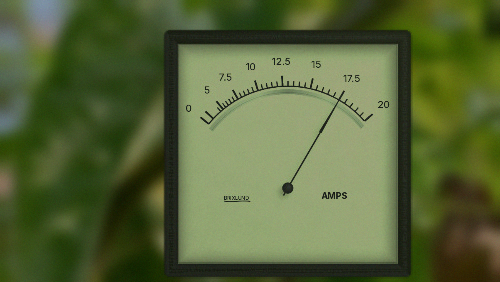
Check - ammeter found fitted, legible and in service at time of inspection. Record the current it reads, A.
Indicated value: 17.5 A
